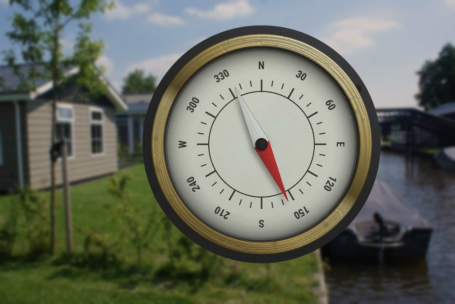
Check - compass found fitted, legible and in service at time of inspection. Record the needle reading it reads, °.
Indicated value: 155 °
